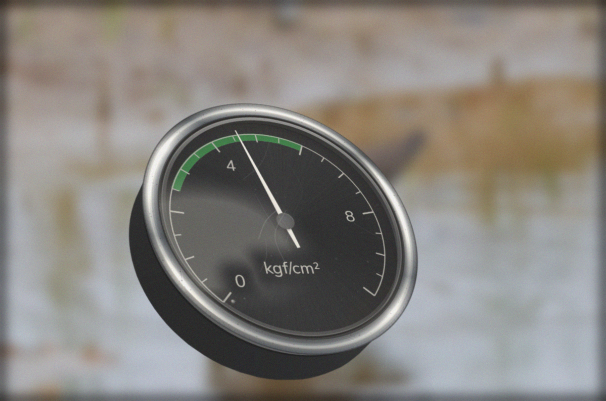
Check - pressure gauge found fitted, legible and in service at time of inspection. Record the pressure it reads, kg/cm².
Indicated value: 4.5 kg/cm²
